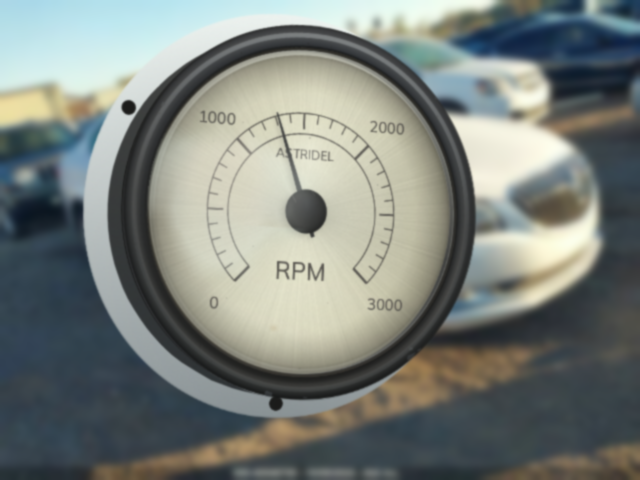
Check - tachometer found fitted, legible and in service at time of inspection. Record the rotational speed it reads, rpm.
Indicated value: 1300 rpm
